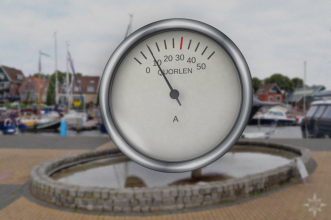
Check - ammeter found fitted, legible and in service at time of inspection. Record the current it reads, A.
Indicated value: 10 A
